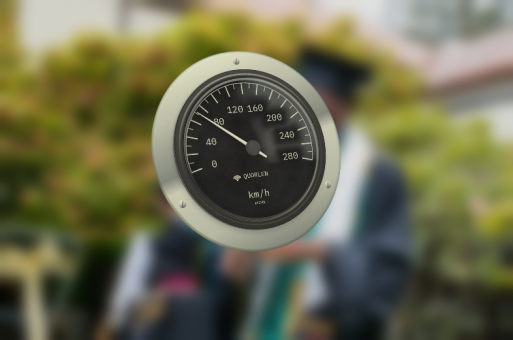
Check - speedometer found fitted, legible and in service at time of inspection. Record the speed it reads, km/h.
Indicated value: 70 km/h
